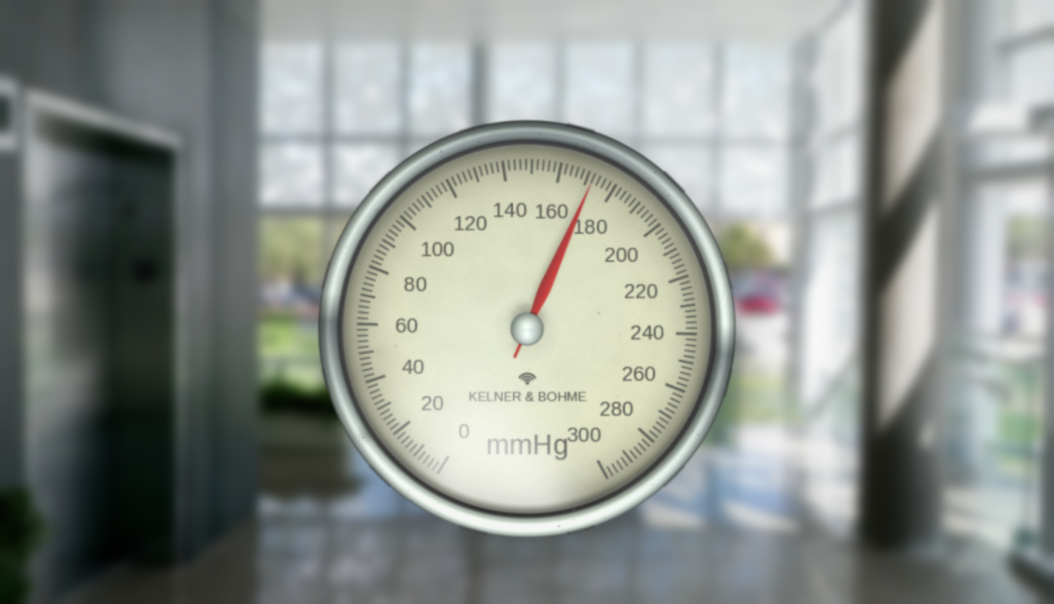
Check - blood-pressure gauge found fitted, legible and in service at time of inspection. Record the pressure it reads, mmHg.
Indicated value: 172 mmHg
